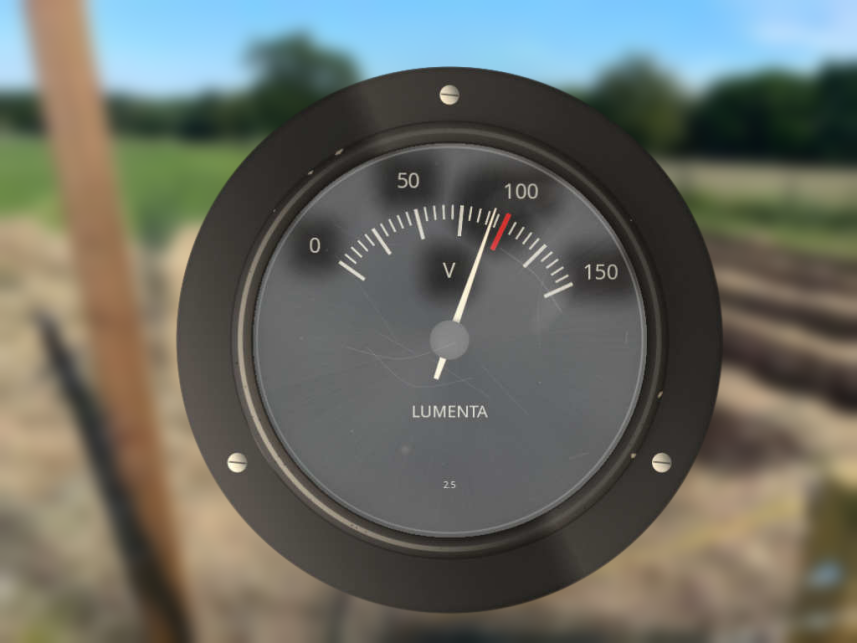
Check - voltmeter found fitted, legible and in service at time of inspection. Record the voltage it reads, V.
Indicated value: 92.5 V
